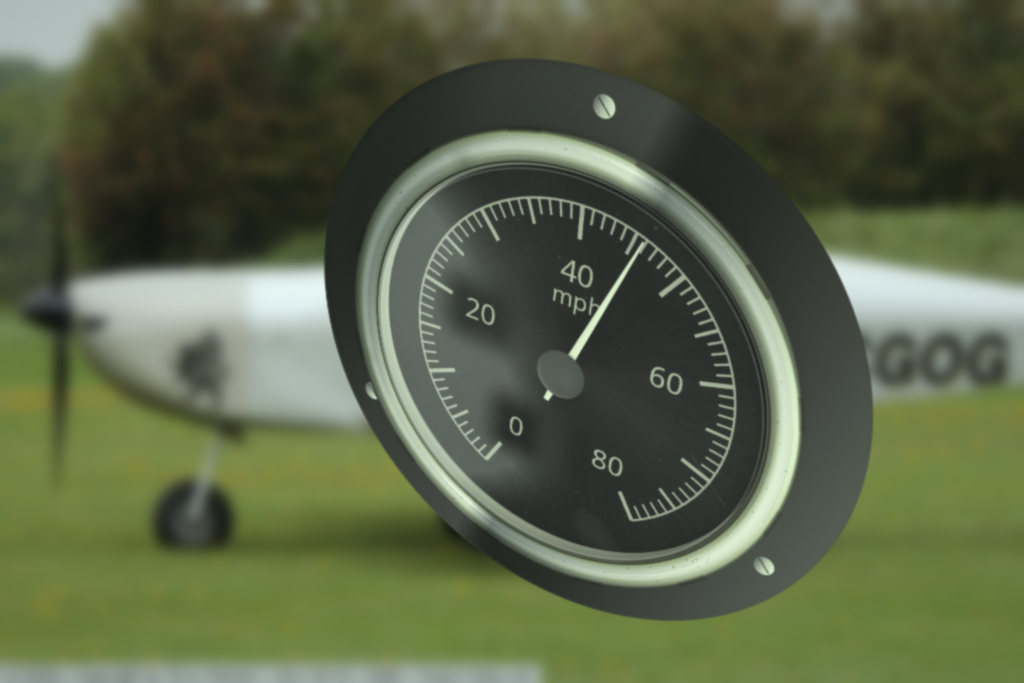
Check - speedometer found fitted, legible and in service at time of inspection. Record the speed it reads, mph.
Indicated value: 46 mph
